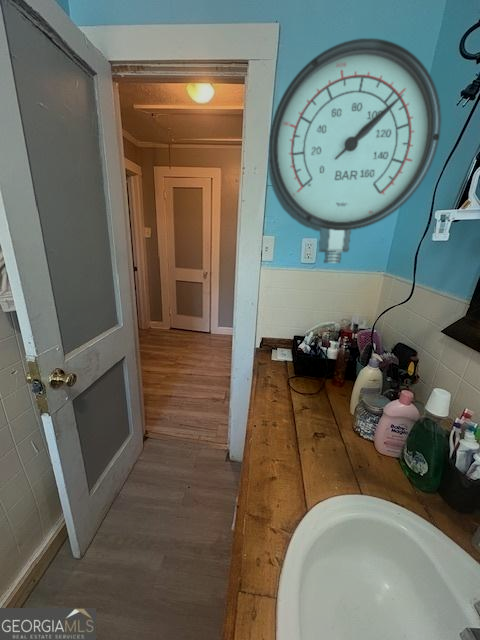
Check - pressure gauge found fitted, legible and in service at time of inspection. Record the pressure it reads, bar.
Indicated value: 105 bar
